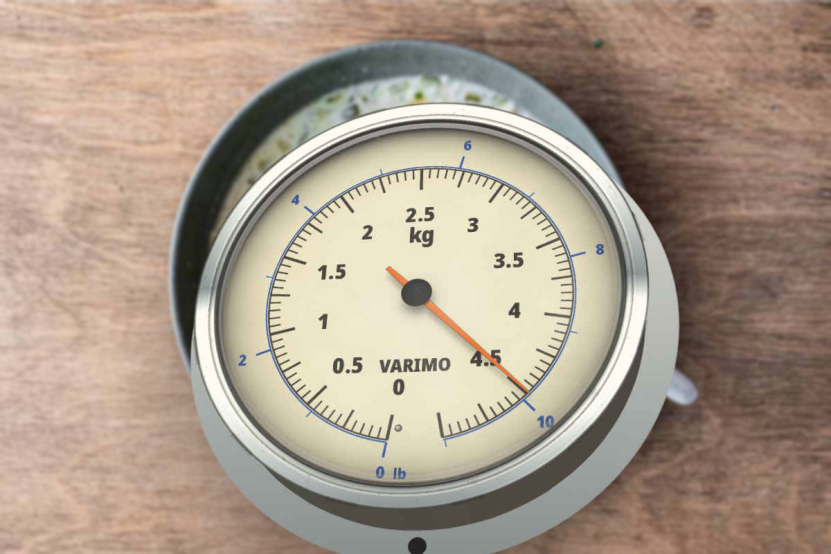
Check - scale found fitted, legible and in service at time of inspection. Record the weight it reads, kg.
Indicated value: 4.5 kg
